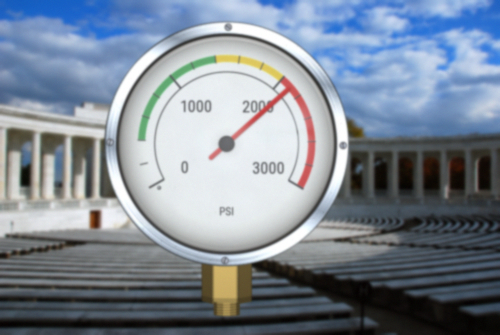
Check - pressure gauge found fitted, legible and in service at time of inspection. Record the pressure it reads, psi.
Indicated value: 2100 psi
